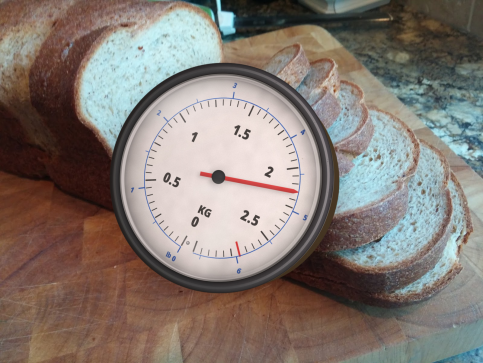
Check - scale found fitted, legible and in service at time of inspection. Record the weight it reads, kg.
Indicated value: 2.15 kg
